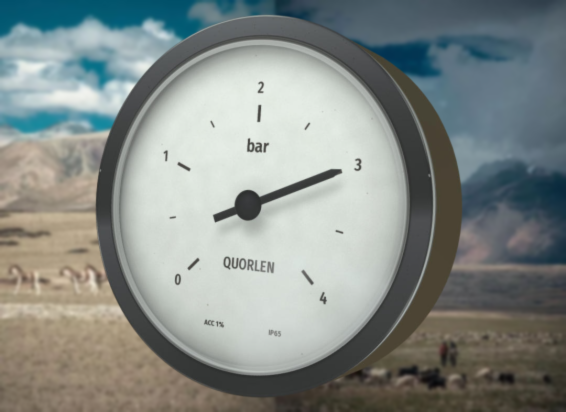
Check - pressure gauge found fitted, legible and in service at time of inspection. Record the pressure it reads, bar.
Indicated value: 3 bar
